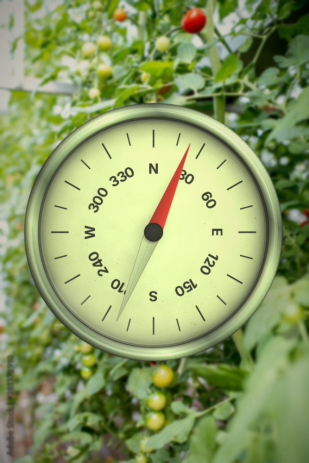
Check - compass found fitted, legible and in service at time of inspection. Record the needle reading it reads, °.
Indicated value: 22.5 °
